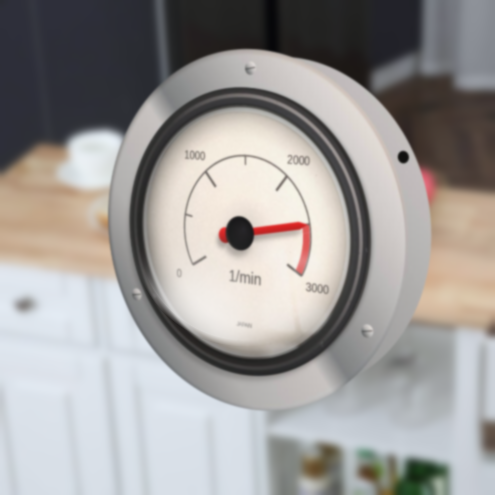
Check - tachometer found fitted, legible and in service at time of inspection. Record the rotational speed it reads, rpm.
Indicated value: 2500 rpm
